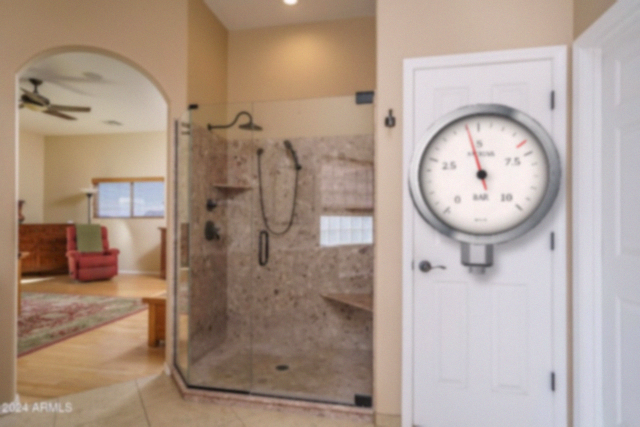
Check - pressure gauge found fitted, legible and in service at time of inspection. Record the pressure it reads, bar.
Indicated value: 4.5 bar
